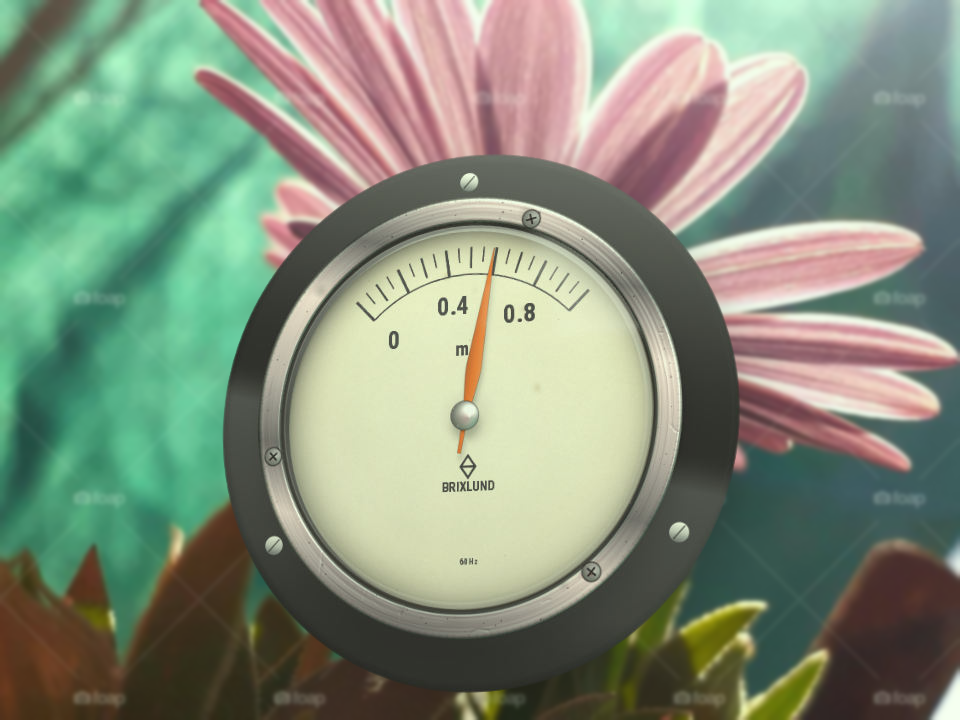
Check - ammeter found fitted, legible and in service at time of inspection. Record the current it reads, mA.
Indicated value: 0.6 mA
